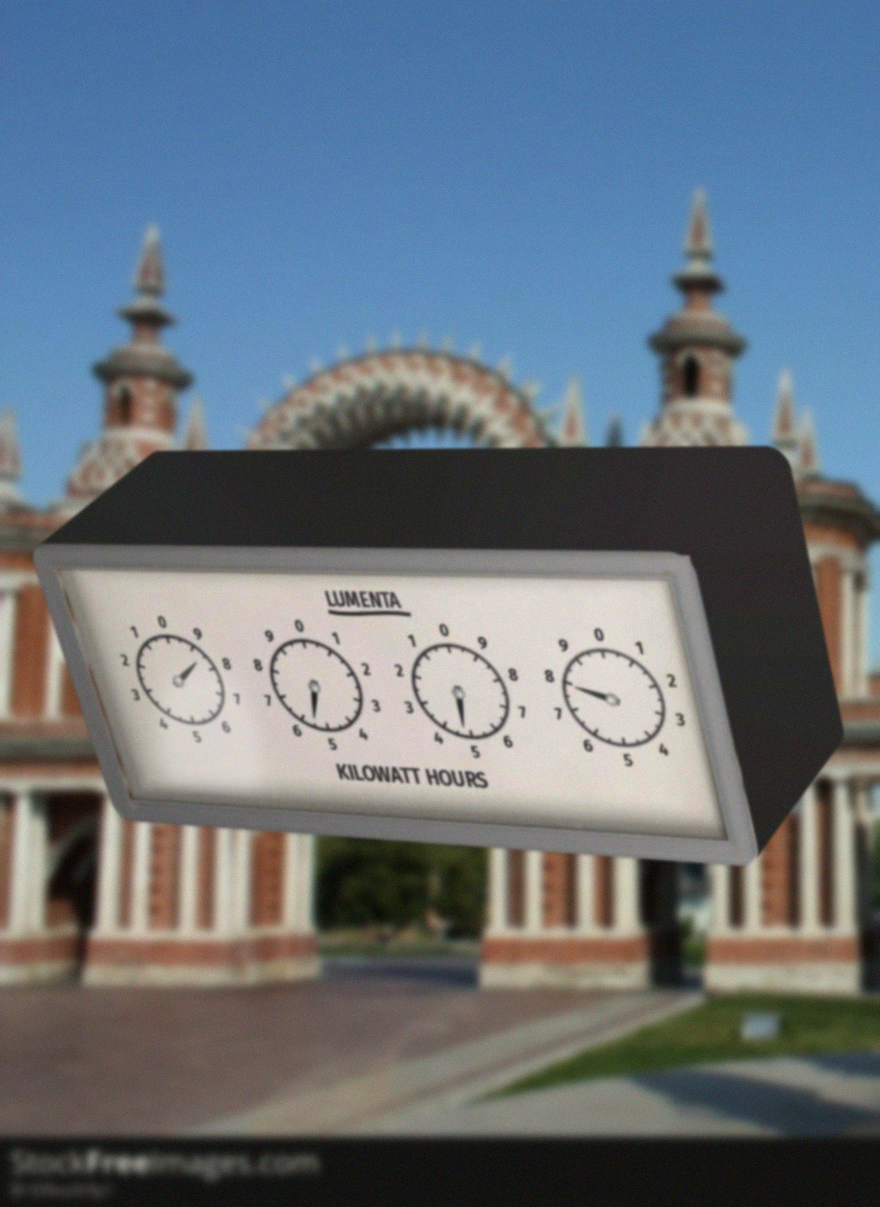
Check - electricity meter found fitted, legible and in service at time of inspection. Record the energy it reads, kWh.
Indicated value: 8548 kWh
